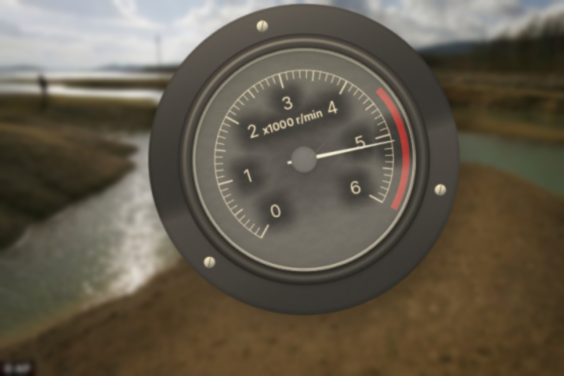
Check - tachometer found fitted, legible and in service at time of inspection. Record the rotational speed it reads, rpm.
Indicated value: 5100 rpm
